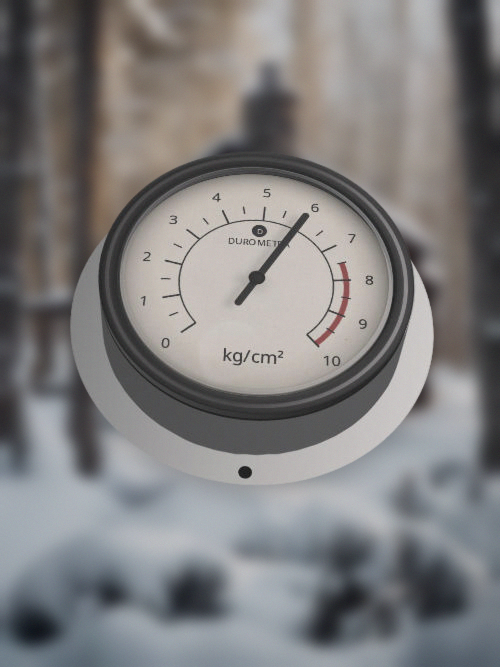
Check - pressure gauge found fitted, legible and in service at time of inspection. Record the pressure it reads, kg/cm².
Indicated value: 6 kg/cm²
